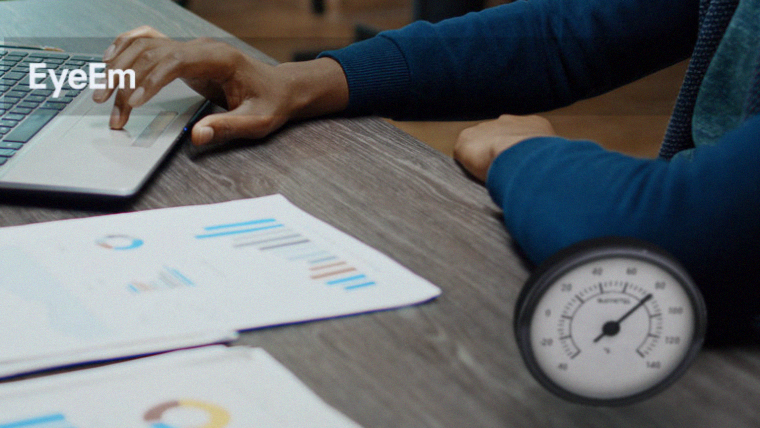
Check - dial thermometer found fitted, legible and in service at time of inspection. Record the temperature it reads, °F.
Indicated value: 80 °F
